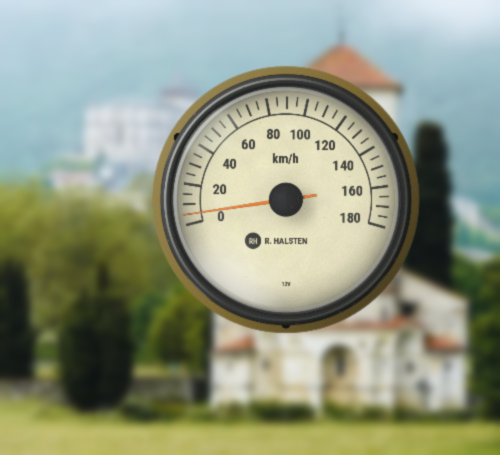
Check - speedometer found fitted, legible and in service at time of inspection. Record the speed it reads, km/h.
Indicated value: 5 km/h
